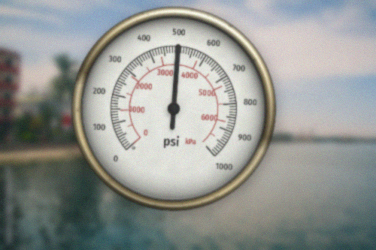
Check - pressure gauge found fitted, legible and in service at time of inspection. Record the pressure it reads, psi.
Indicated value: 500 psi
